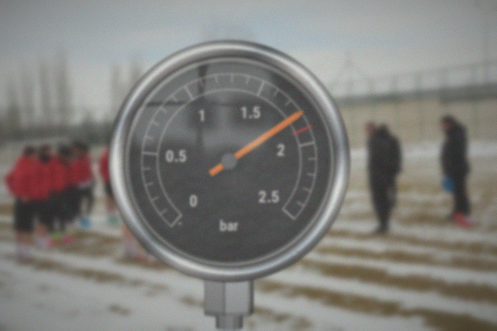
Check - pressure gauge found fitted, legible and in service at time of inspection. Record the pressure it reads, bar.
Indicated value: 1.8 bar
